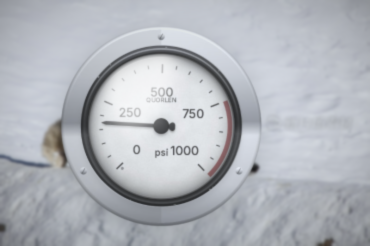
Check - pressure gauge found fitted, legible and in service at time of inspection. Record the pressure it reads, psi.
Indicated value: 175 psi
